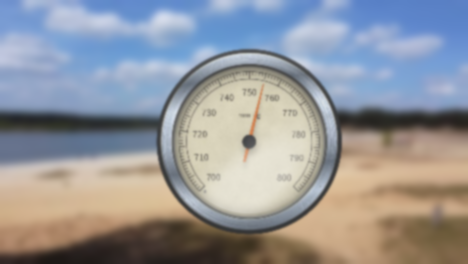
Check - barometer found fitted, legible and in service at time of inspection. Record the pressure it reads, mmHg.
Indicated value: 755 mmHg
